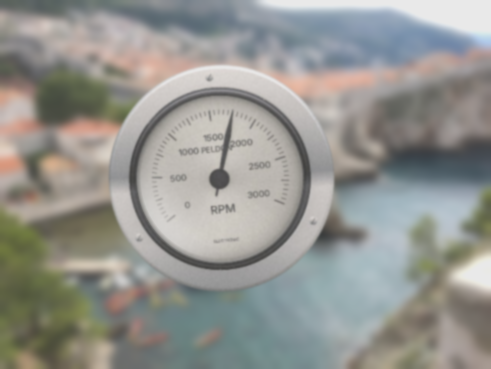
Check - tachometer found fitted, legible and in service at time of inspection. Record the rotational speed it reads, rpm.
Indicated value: 1750 rpm
